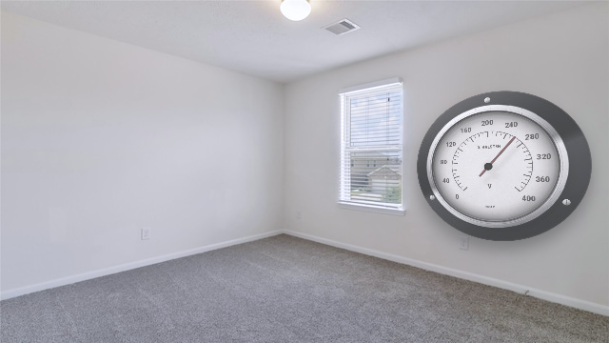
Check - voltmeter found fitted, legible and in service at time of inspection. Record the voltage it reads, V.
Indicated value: 260 V
